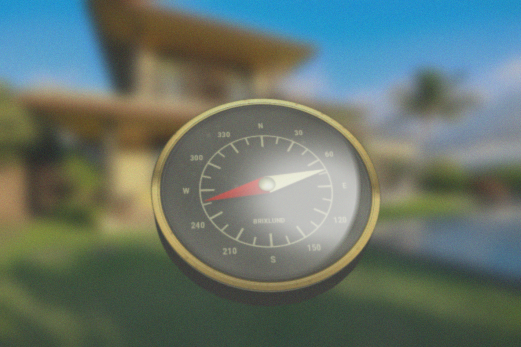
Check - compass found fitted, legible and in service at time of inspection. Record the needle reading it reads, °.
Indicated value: 255 °
